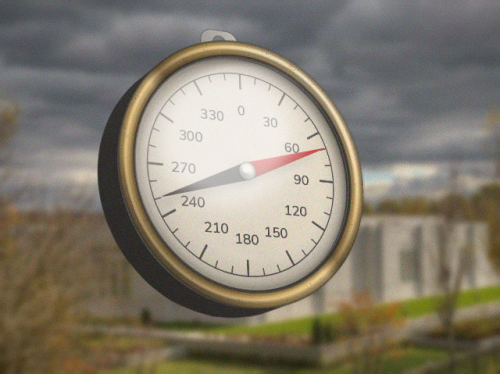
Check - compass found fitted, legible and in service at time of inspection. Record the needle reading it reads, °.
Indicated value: 70 °
